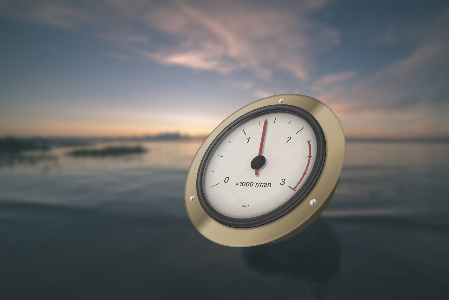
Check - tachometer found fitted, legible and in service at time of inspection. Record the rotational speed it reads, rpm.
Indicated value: 1375 rpm
